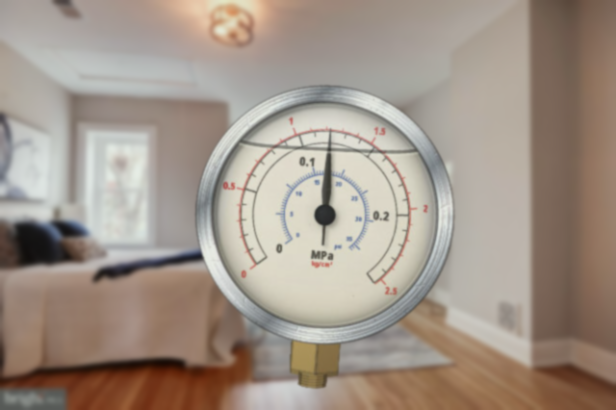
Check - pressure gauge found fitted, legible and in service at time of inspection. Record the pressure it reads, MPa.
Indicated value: 0.12 MPa
